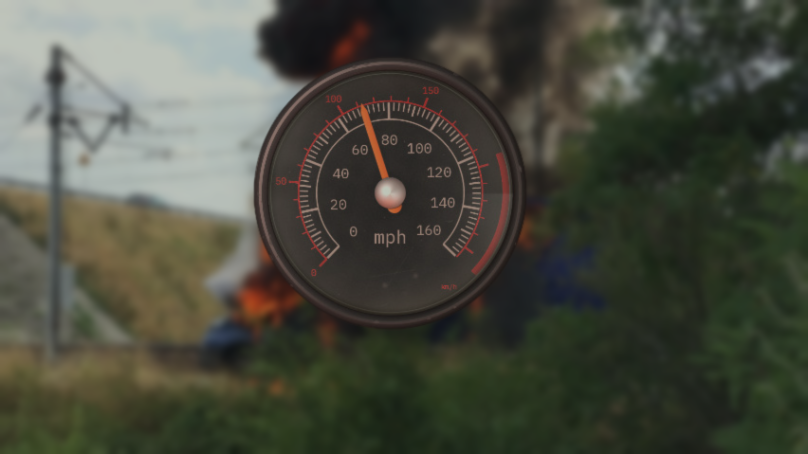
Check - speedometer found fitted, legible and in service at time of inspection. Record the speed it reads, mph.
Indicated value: 70 mph
